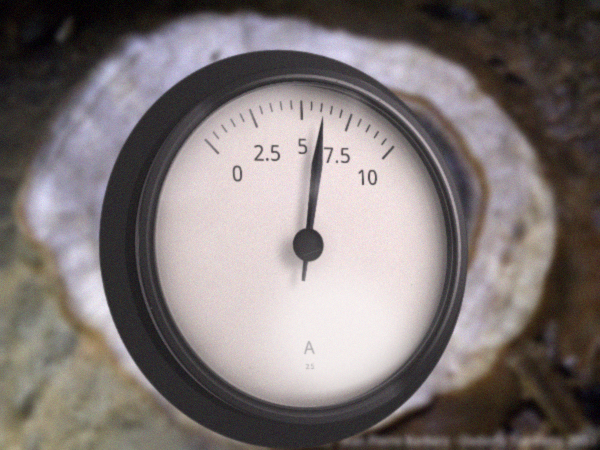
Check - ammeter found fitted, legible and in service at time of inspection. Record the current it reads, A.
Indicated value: 6 A
